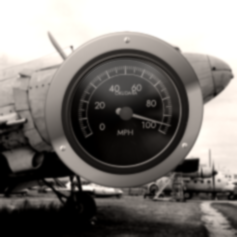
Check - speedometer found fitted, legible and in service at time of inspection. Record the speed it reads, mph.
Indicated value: 95 mph
